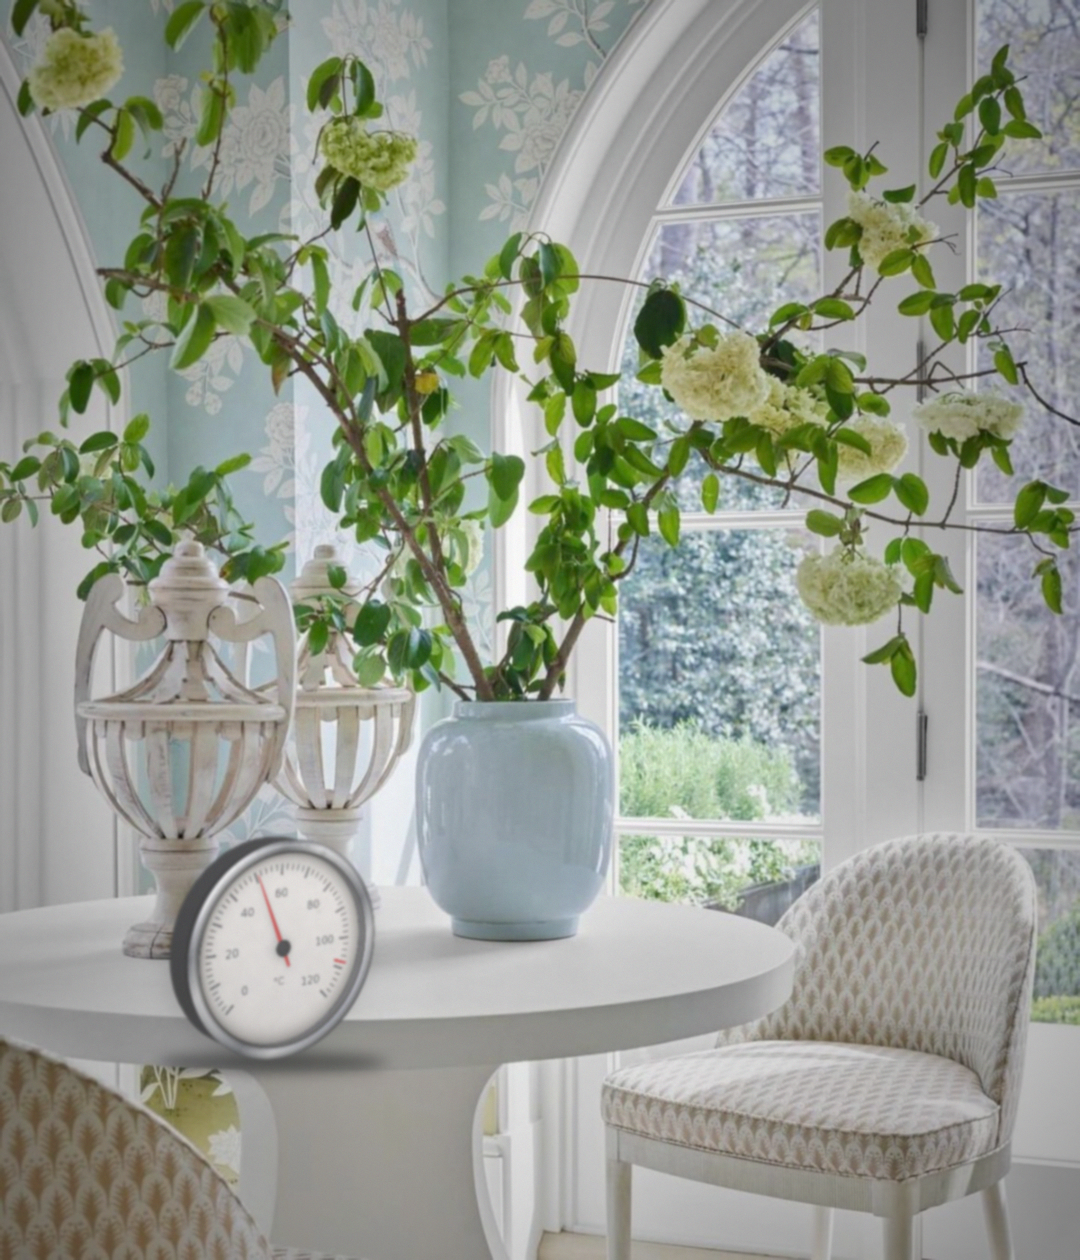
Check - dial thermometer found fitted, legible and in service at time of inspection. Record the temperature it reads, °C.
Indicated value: 50 °C
